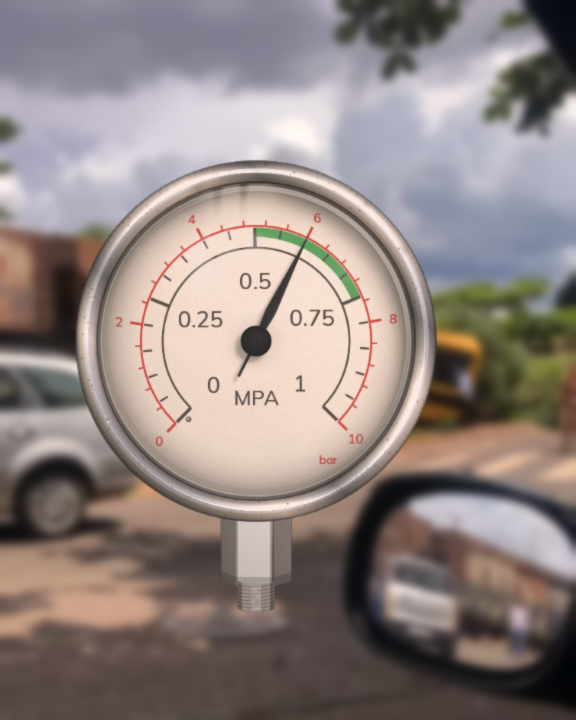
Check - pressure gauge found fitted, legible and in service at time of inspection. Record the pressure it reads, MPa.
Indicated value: 0.6 MPa
